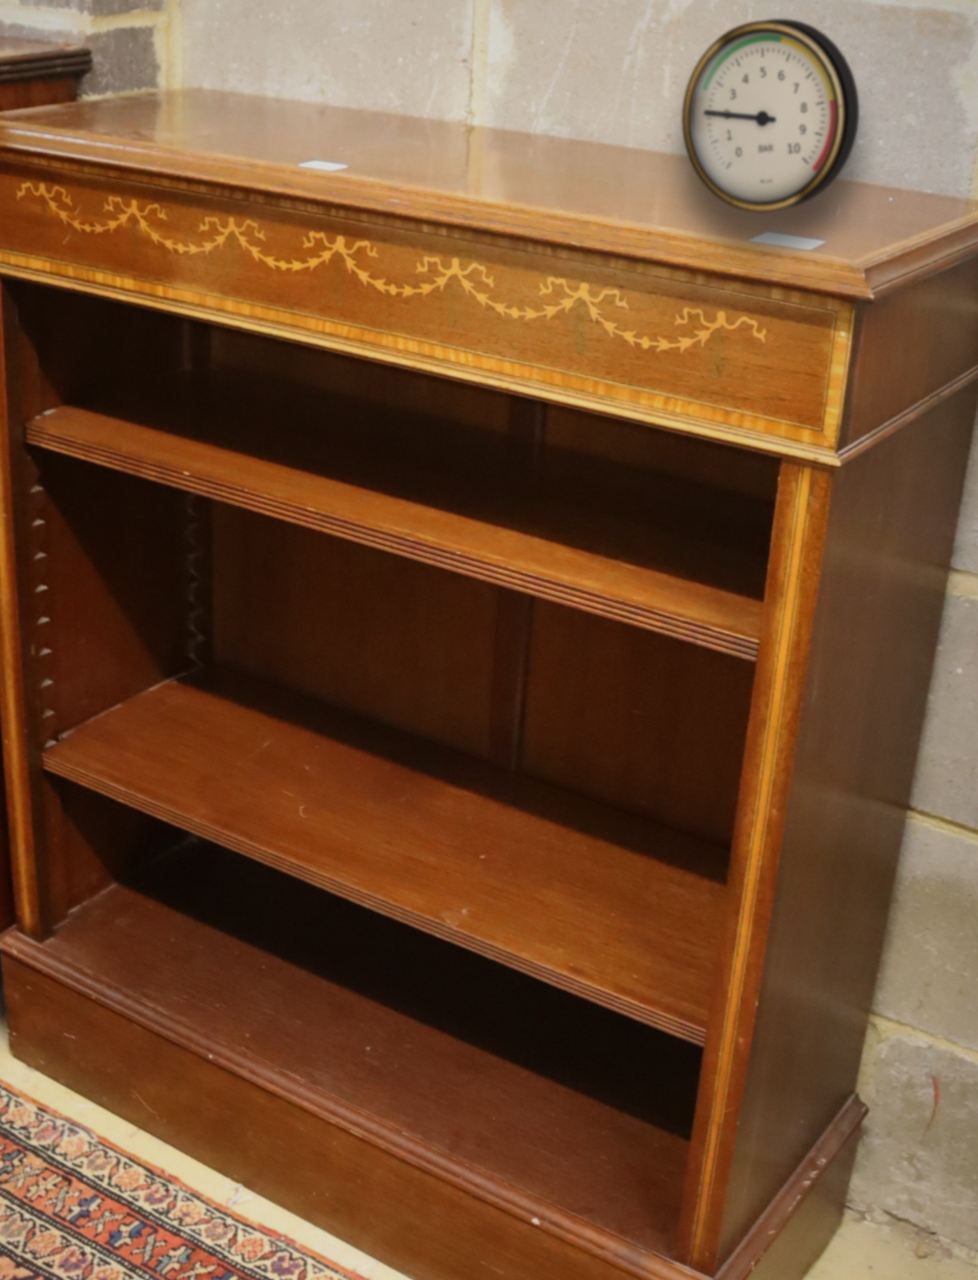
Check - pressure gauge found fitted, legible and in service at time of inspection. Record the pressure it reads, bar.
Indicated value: 2 bar
